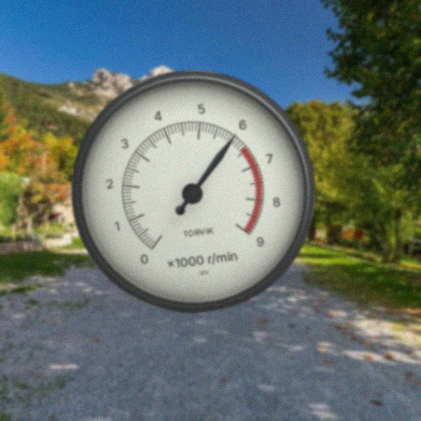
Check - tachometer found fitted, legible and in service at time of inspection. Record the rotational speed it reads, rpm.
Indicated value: 6000 rpm
